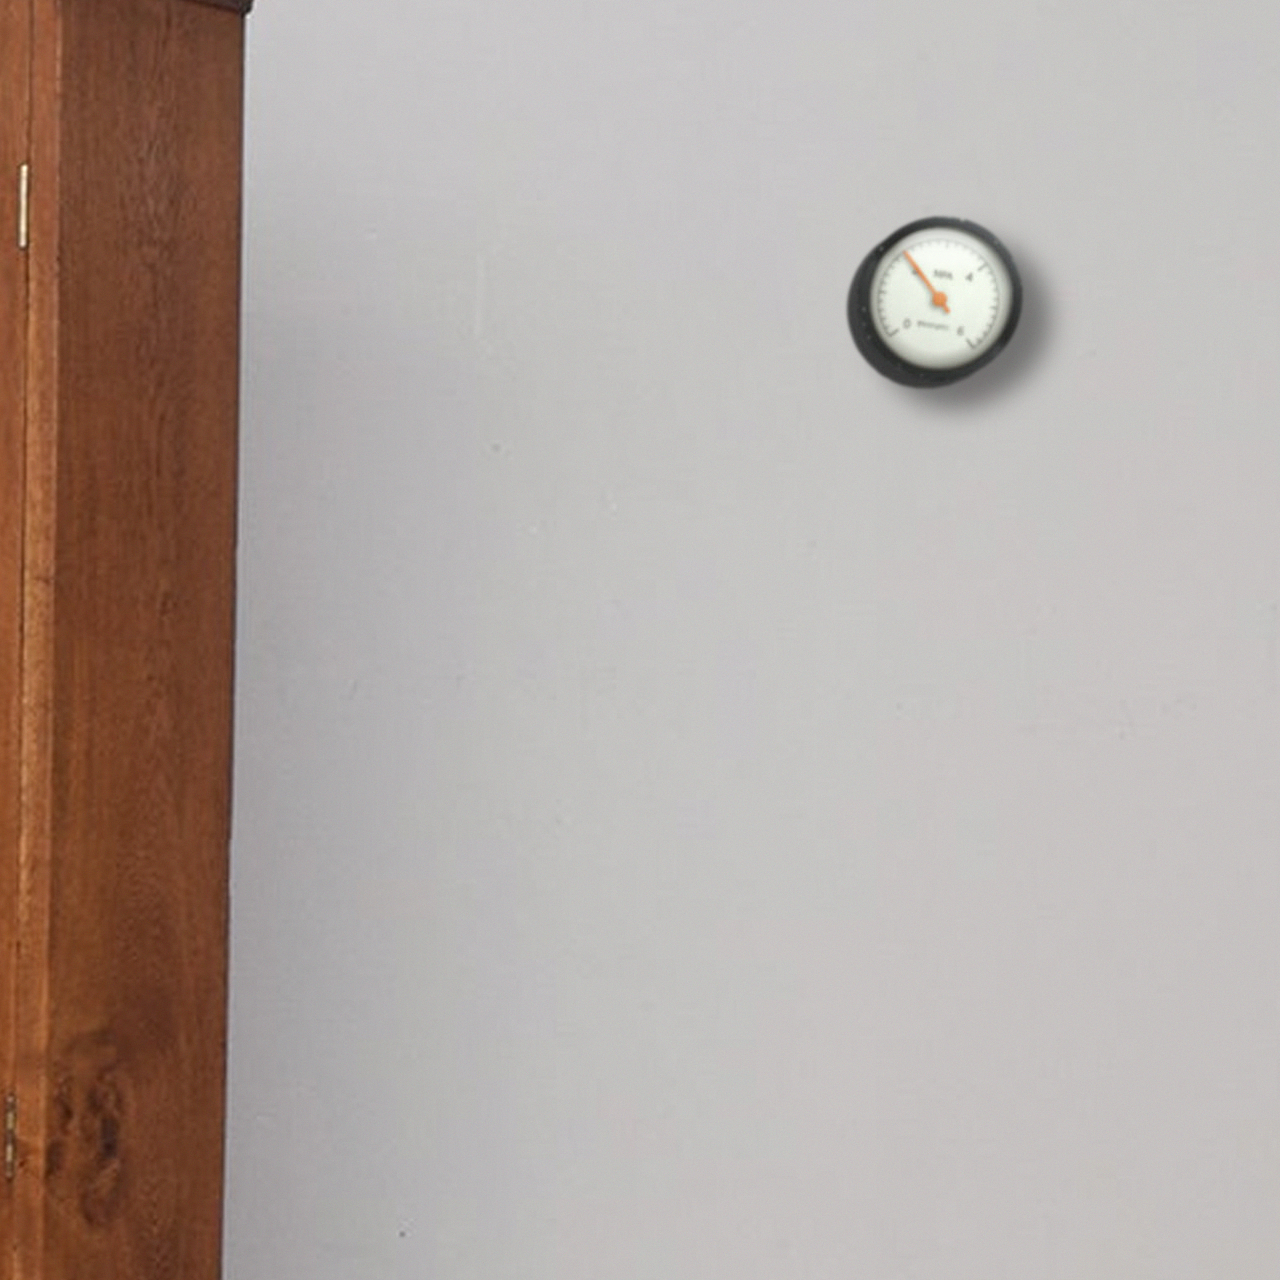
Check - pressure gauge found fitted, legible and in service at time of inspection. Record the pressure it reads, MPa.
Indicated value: 2 MPa
